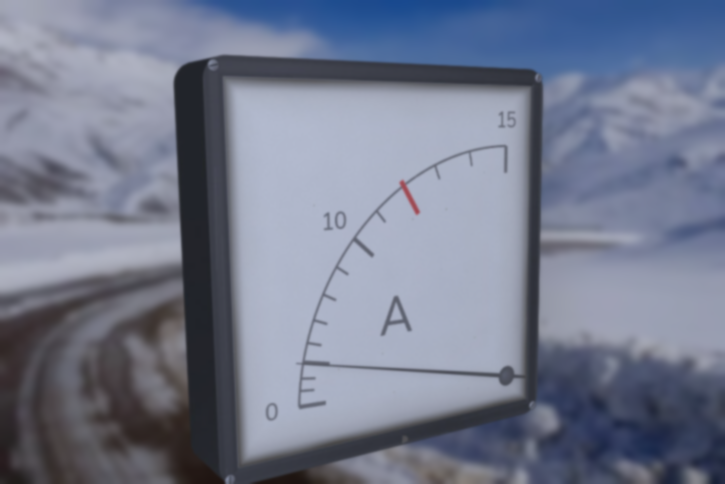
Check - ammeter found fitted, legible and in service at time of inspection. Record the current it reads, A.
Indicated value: 5 A
